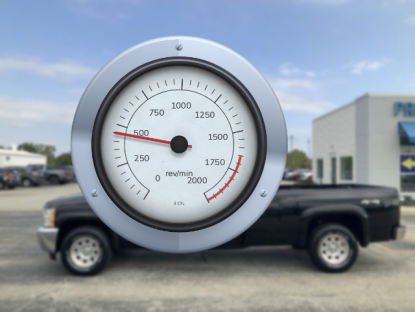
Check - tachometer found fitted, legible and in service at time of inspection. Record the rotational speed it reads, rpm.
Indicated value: 450 rpm
